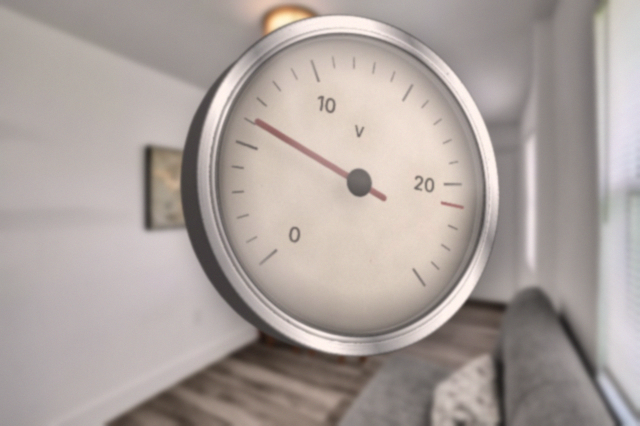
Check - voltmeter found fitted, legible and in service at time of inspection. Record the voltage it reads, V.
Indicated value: 6 V
